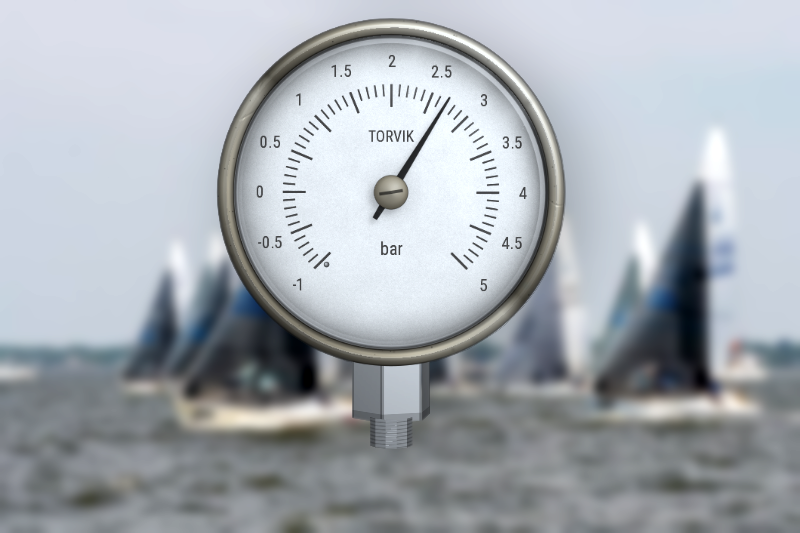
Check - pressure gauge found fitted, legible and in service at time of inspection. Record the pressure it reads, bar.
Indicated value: 2.7 bar
